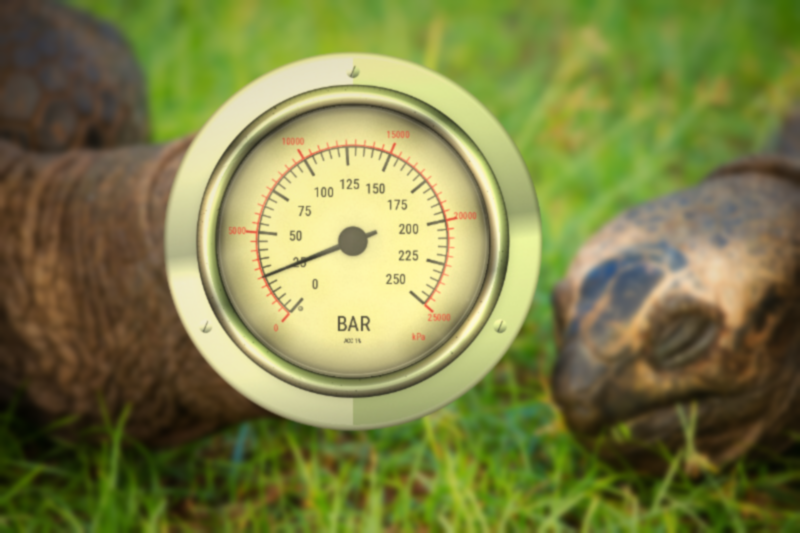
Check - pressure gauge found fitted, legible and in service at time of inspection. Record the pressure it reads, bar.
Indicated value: 25 bar
